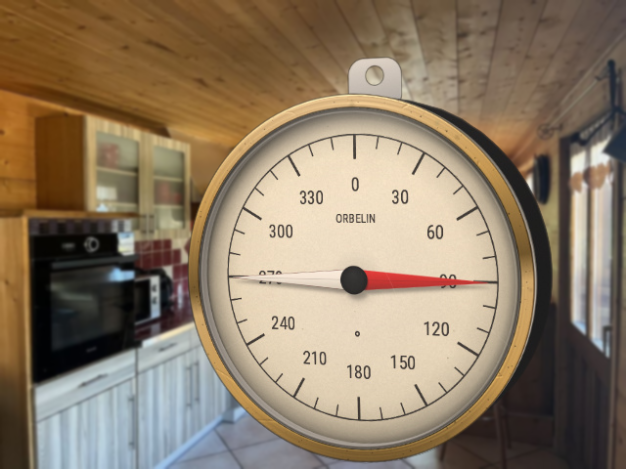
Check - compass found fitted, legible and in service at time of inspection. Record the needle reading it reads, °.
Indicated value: 90 °
